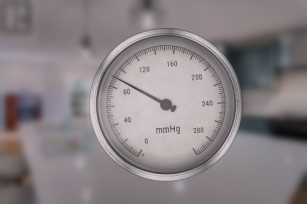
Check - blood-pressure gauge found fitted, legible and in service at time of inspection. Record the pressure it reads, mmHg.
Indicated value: 90 mmHg
